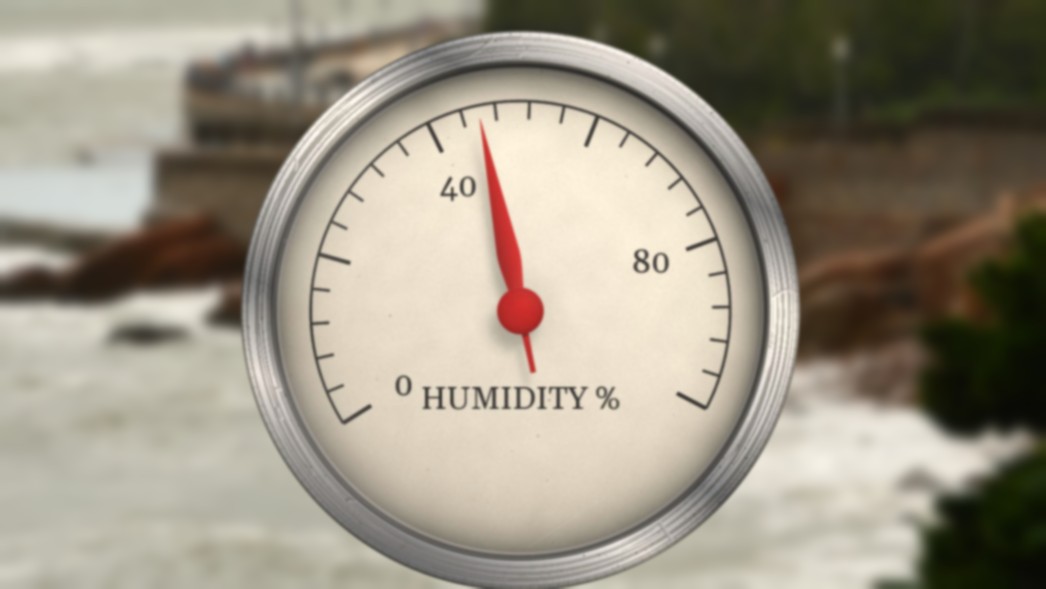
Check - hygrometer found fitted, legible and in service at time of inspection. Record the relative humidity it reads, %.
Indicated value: 46 %
